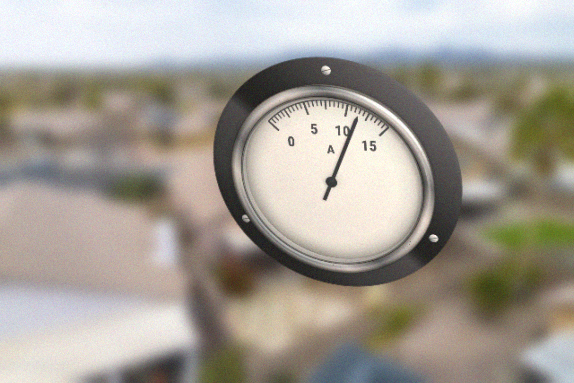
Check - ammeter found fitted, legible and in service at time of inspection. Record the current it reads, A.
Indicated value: 11.5 A
